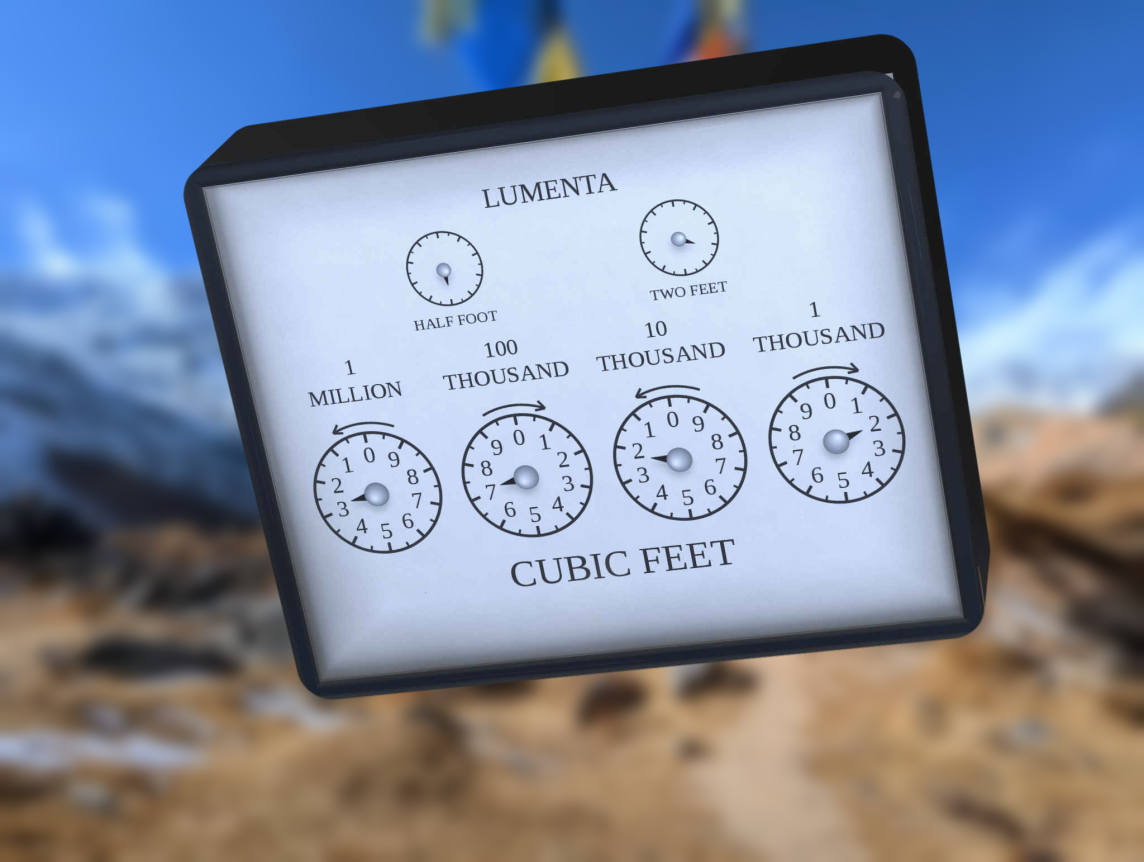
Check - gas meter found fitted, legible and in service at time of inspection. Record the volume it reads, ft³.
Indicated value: 272200 ft³
